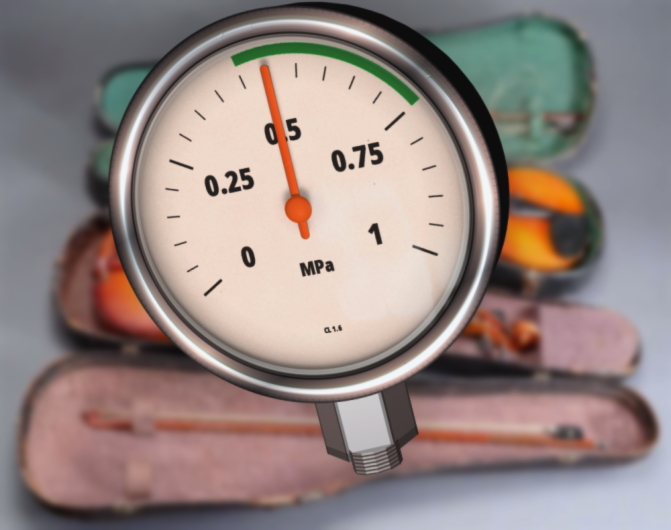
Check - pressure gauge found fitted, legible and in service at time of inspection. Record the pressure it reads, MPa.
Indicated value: 0.5 MPa
